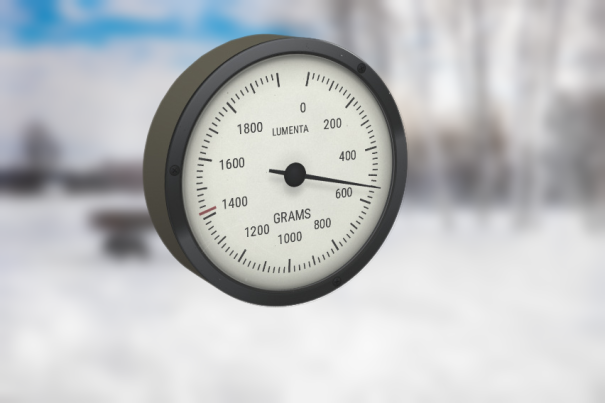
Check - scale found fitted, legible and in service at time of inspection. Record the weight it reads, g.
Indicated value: 540 g
